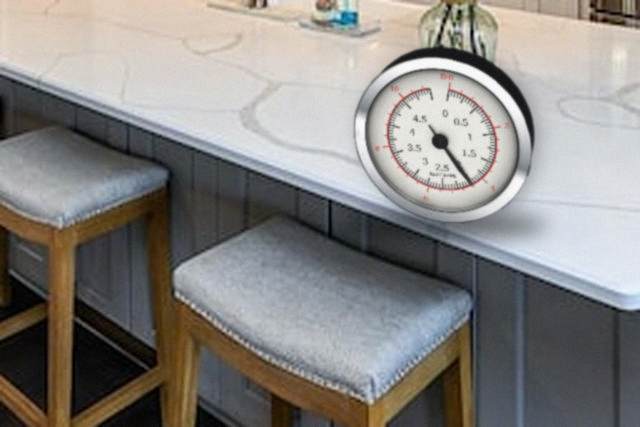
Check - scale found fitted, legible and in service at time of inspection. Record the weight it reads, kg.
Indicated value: 2 kg
